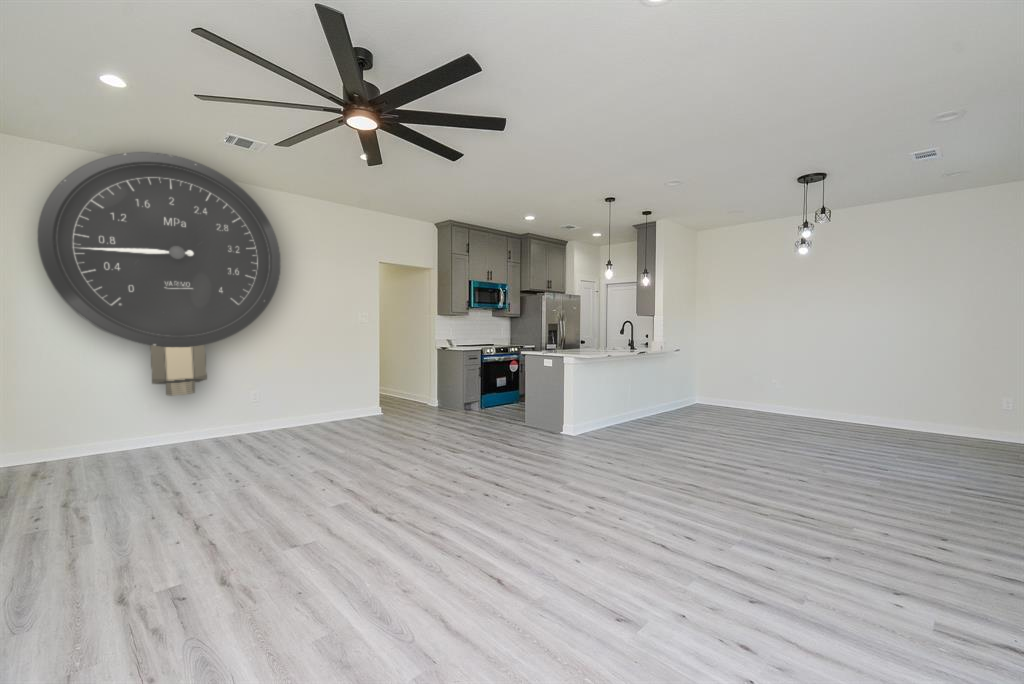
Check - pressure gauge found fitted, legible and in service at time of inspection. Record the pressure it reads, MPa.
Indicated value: 0.65 MPa
